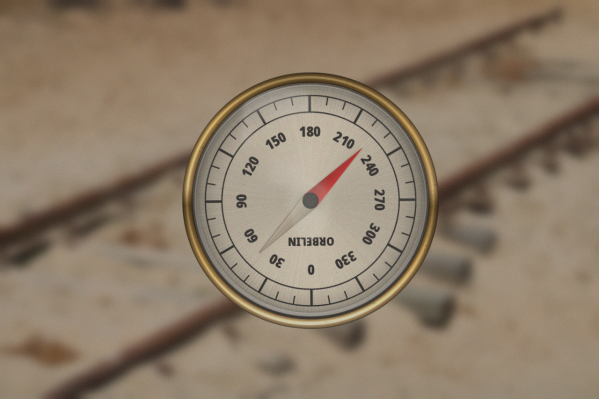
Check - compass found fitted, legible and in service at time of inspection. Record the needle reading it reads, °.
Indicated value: 225 °
